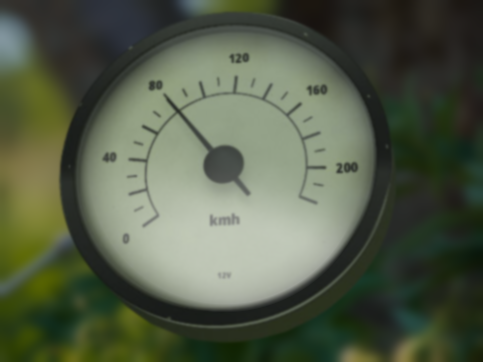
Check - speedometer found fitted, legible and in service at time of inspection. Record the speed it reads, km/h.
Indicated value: 80 km/h
